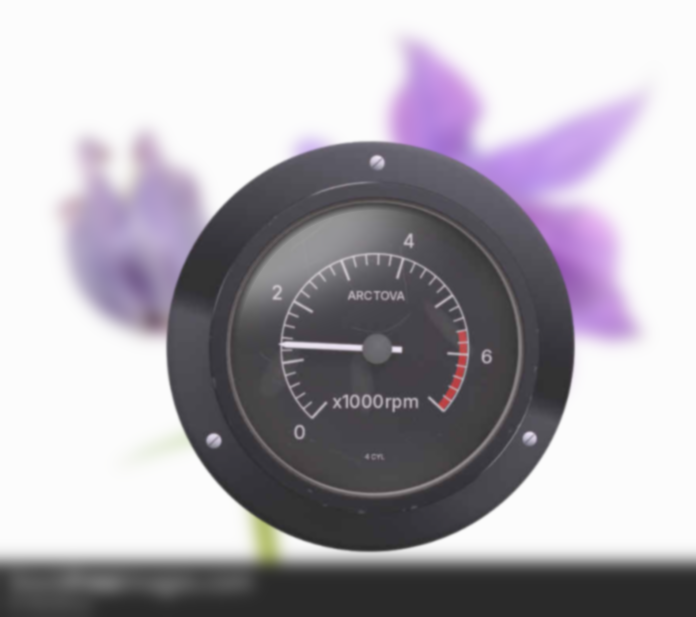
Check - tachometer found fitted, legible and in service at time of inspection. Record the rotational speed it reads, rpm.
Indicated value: 1300 rpm
